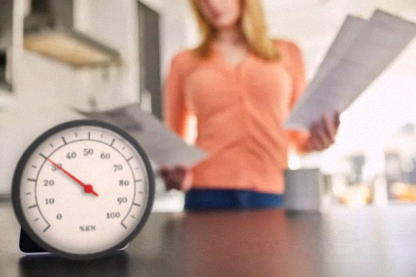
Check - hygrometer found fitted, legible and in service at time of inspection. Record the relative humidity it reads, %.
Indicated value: 30 %
